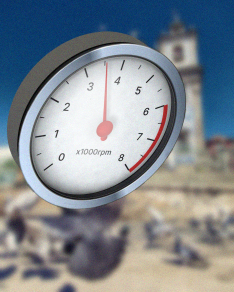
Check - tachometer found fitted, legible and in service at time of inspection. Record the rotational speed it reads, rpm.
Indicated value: 3500 rpm
